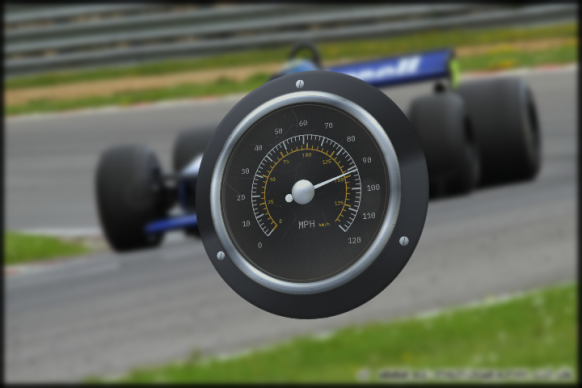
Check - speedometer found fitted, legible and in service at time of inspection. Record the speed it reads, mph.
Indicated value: 92 mph
